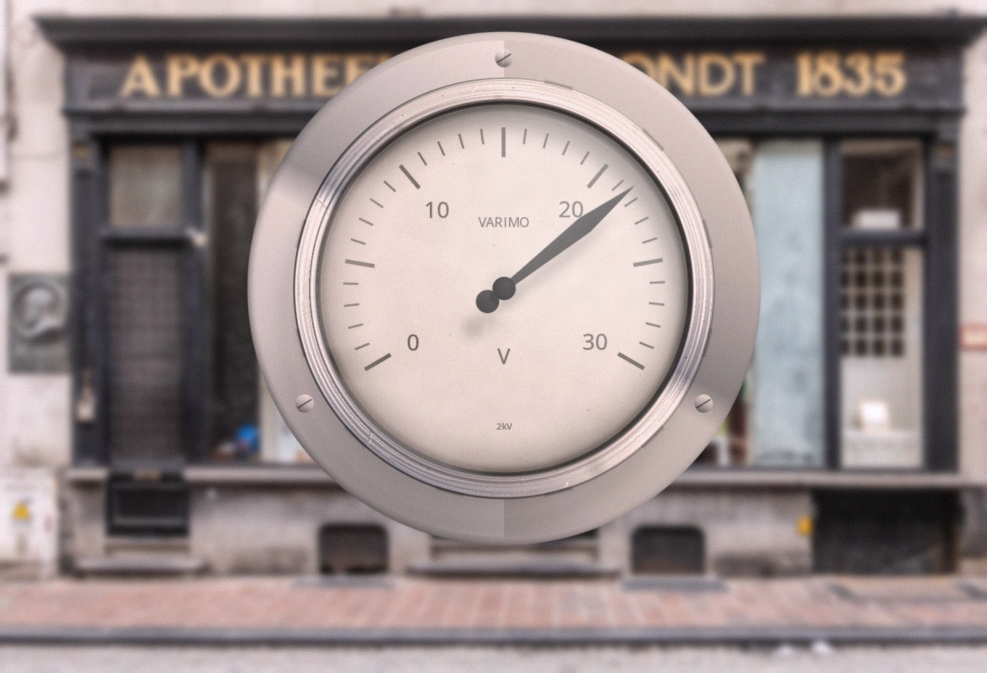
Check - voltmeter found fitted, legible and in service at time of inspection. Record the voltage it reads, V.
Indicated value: 21.5 V
